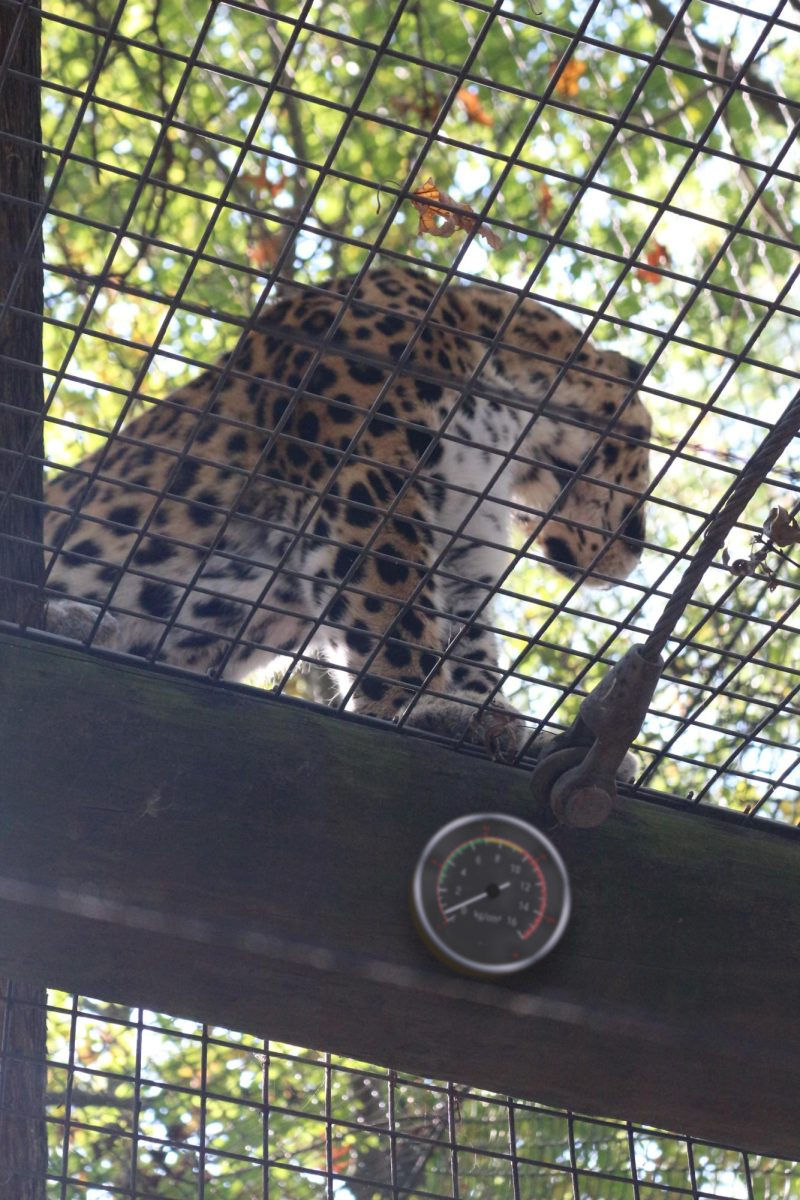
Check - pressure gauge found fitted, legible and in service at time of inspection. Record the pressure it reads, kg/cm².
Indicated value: 0.5 kg/cm²
